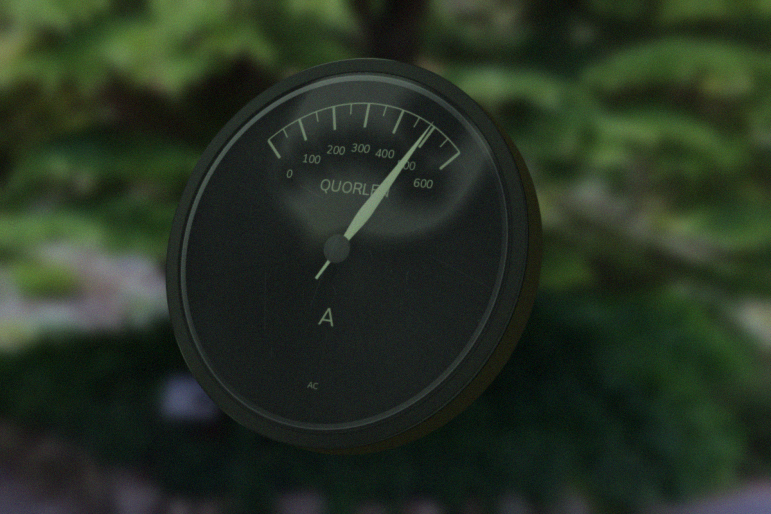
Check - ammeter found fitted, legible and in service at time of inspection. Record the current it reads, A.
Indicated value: 500 A
